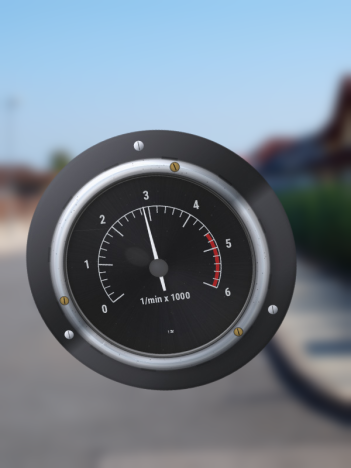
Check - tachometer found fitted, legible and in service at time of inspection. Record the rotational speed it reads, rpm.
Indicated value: 2900 rpm
